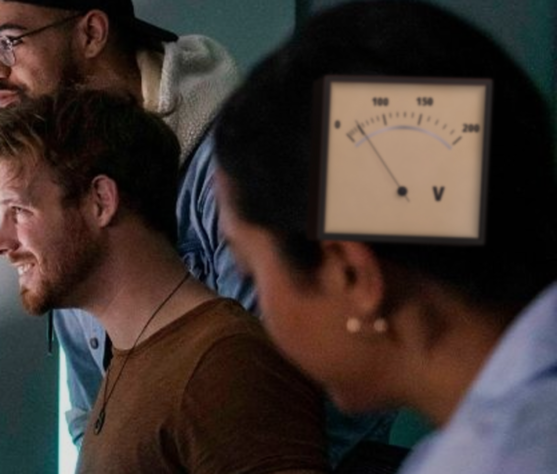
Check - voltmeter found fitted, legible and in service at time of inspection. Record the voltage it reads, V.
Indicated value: 50 V
